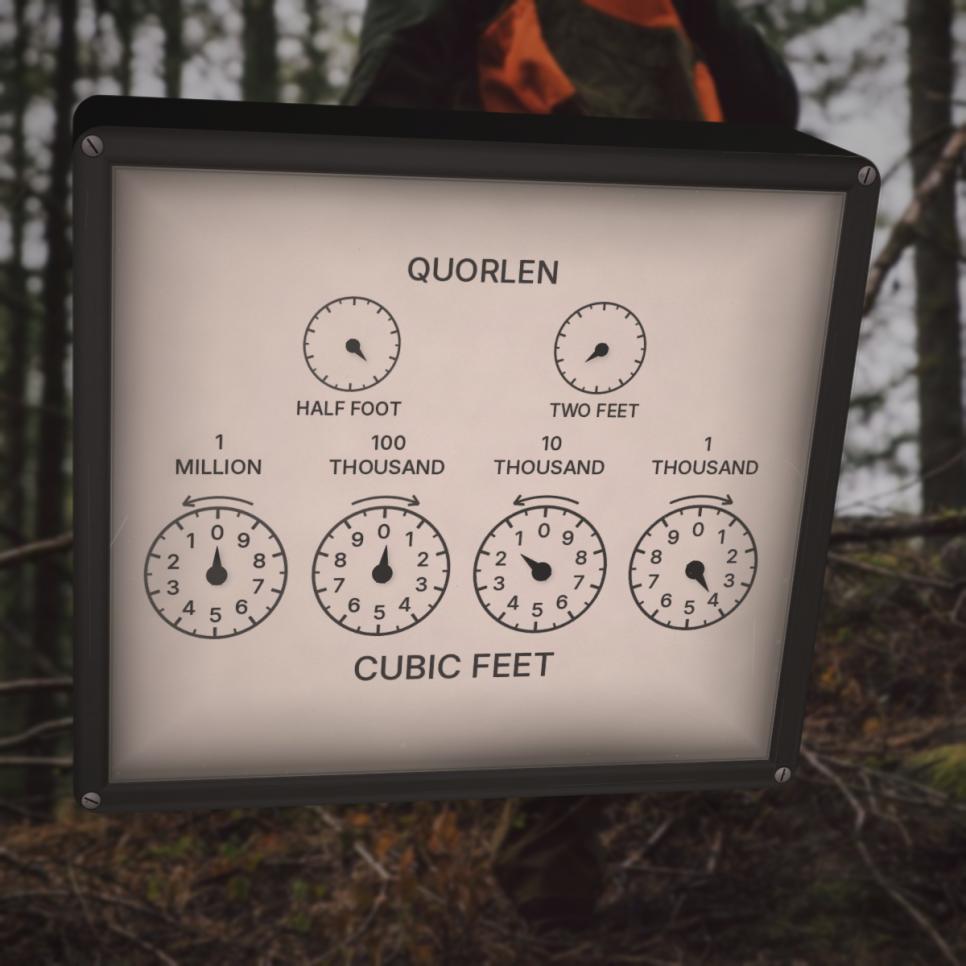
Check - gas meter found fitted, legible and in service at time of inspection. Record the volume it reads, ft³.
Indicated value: 1400 ft³
